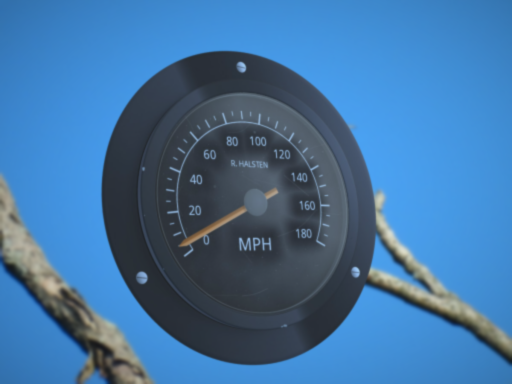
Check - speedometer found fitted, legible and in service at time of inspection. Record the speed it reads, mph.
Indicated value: 5 mph
